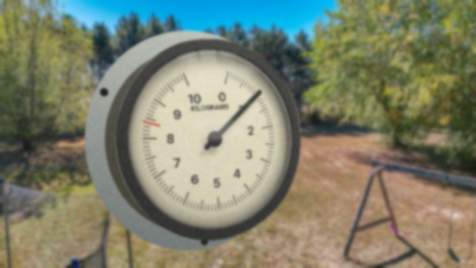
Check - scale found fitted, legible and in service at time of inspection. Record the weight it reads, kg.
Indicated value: 1 kg
